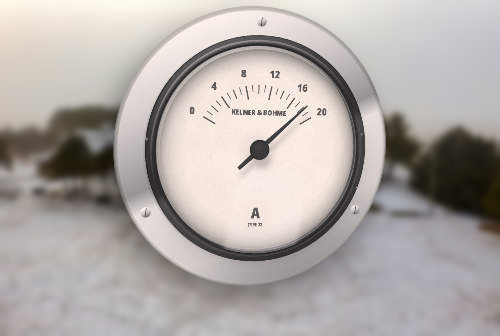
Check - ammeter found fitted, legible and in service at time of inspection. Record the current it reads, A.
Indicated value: 18 A
